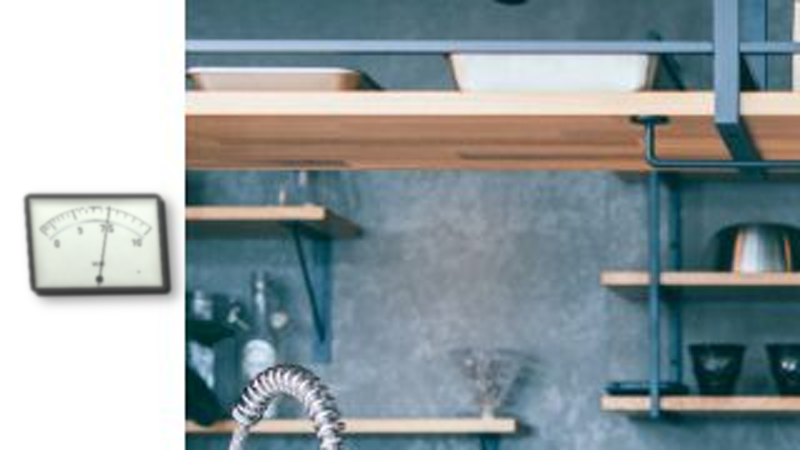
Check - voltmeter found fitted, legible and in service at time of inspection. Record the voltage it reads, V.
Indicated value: 7.5 V
